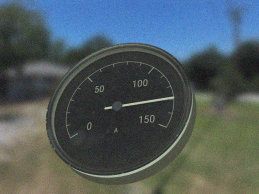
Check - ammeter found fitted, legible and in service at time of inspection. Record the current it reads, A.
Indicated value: 130 A
